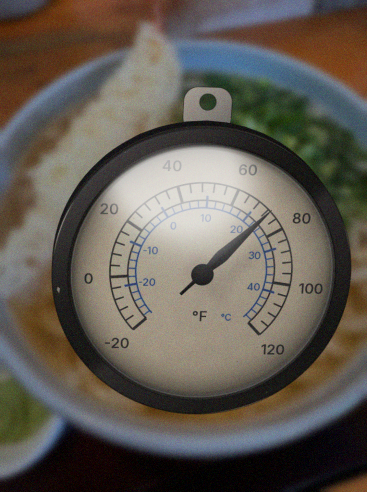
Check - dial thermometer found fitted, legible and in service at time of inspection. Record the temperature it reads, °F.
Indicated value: 72 °F
